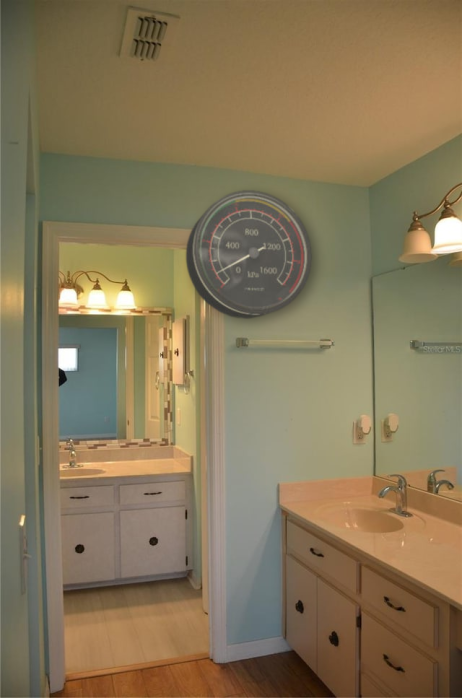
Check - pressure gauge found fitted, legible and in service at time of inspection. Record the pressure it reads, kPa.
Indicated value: 100 kPa
